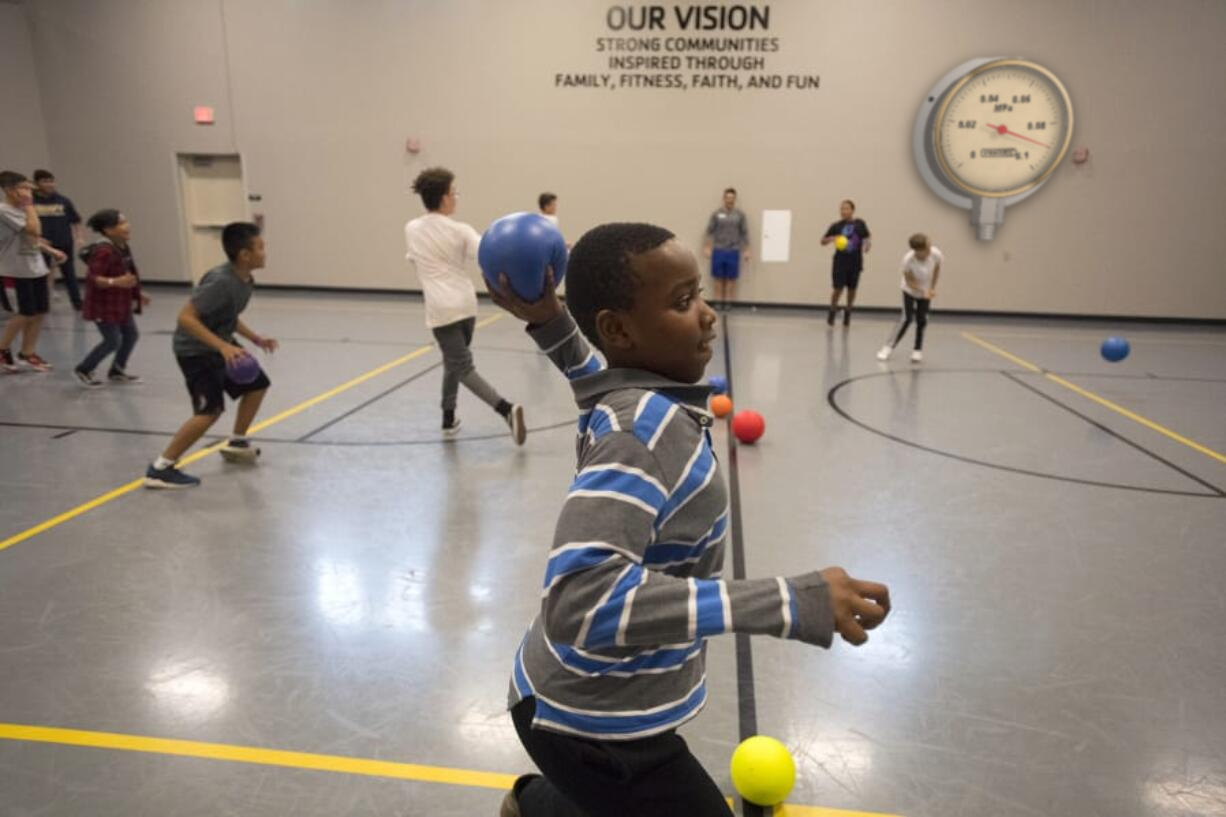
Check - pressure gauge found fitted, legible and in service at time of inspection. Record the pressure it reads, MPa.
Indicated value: 0.09 MPa
